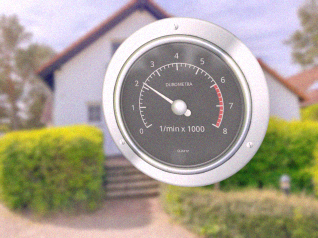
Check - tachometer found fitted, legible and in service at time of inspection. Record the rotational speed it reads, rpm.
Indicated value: 2200 rpm
